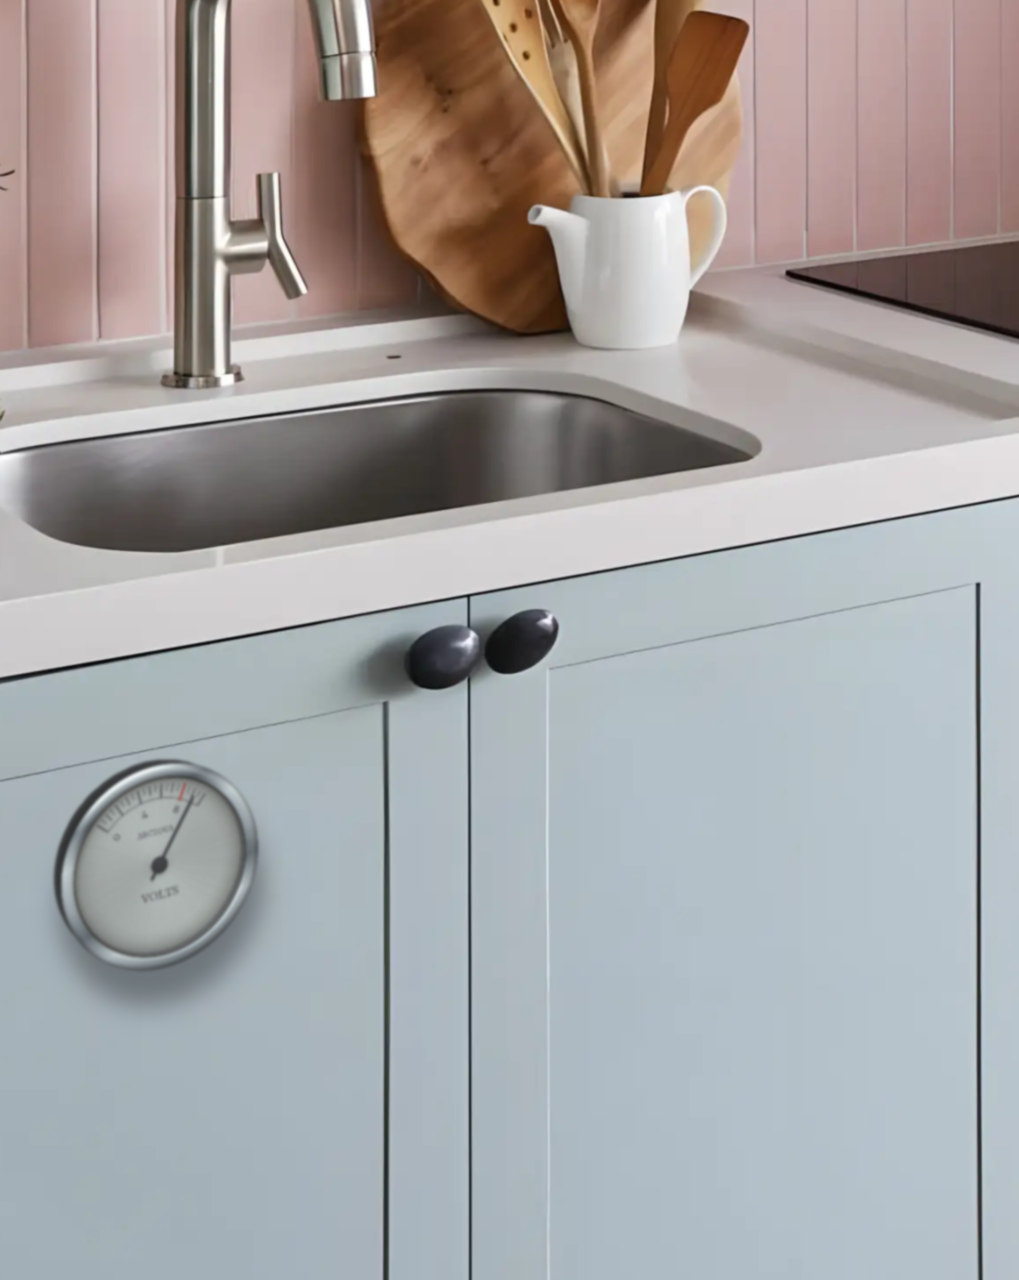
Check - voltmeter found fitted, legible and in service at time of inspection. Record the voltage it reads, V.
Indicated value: 9 V
